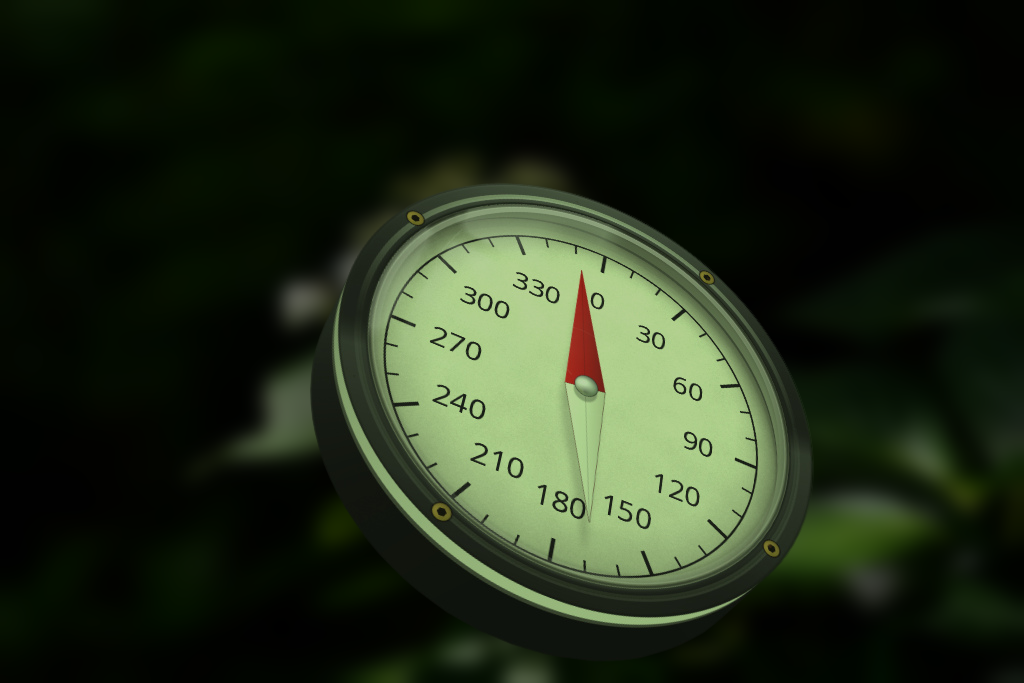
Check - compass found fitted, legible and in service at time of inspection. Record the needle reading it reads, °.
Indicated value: 350 °
